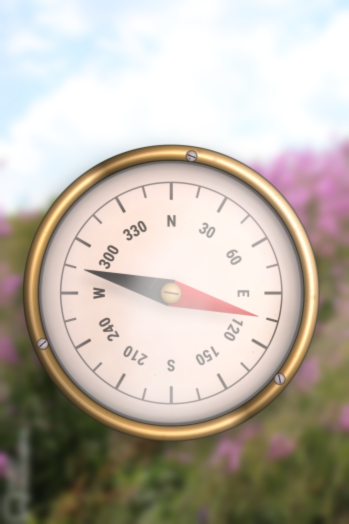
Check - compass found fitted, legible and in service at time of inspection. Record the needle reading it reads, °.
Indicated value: 105 °
